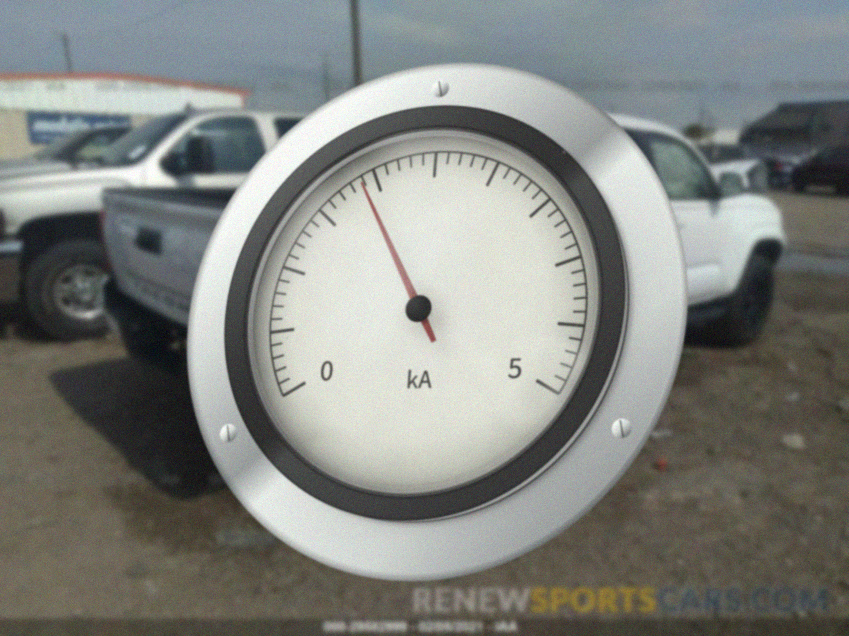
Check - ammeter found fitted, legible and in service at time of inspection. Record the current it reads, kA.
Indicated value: 1.9 kA
